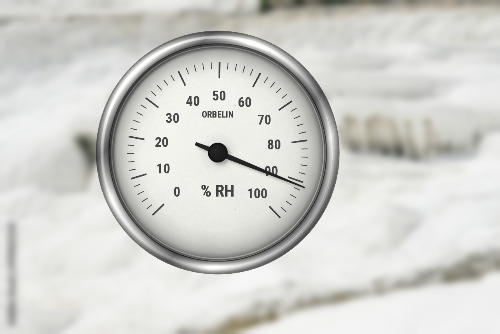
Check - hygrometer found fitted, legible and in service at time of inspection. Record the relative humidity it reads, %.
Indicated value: 91 %
